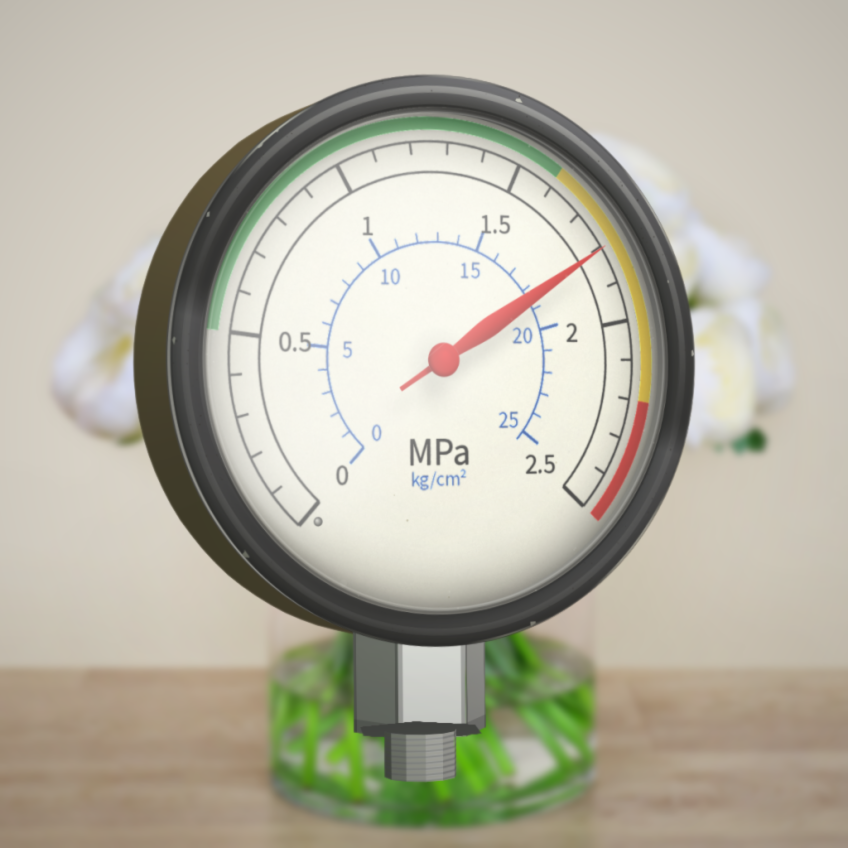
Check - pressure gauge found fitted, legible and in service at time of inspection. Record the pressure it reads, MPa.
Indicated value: 1.8 MPa
